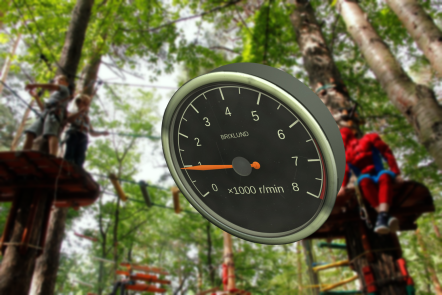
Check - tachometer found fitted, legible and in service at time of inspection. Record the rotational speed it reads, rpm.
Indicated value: 1000 rpm
